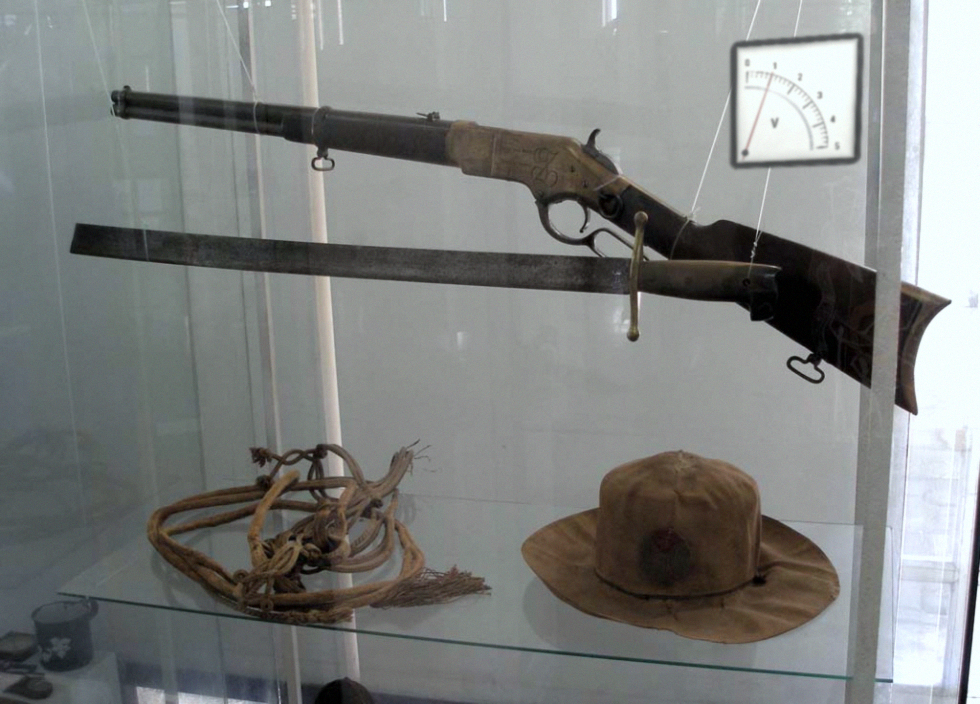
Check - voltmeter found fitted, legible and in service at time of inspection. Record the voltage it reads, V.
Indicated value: 1 V
